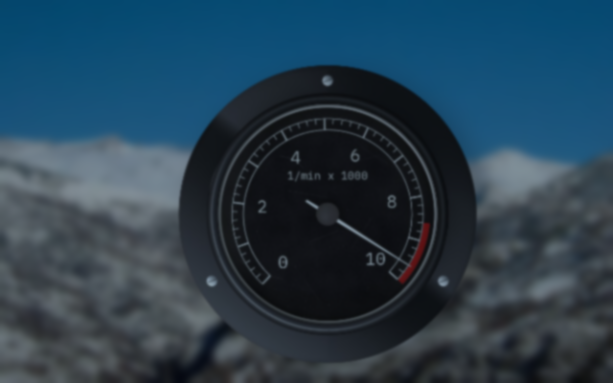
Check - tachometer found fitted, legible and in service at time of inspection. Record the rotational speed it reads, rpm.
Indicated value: 9600 rpm
